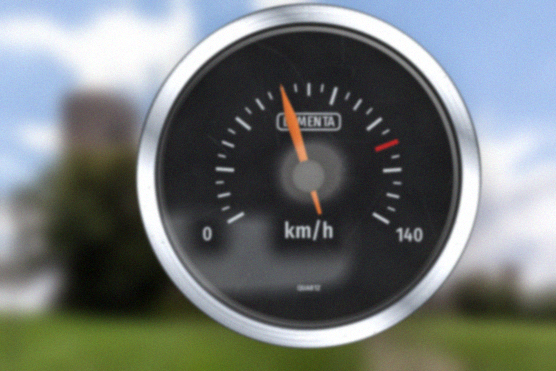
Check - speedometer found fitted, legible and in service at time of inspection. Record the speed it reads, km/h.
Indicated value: 60 km/h
